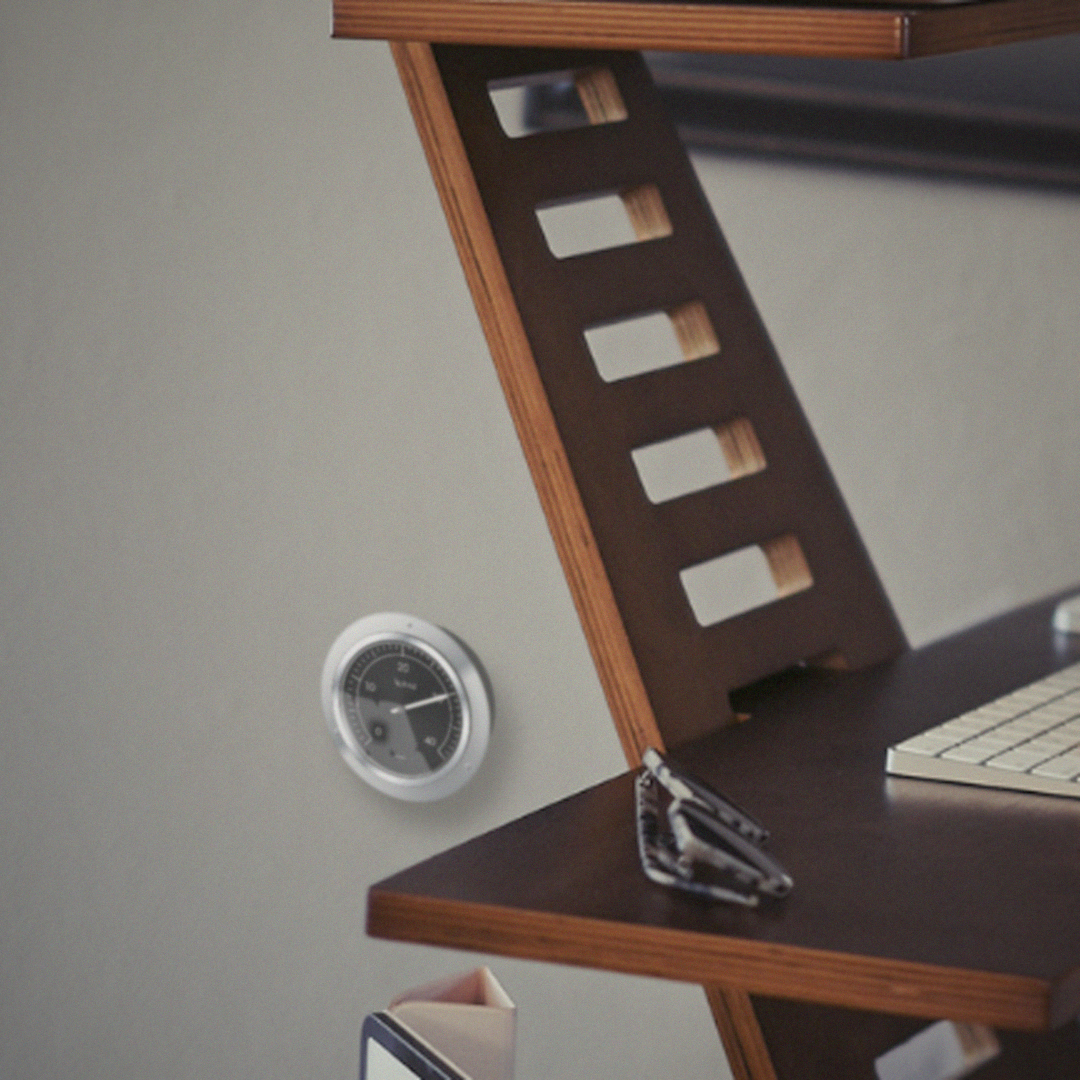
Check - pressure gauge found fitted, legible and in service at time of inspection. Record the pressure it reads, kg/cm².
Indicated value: 30 kg/cm²
